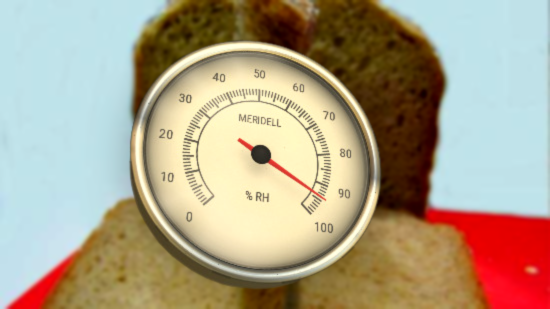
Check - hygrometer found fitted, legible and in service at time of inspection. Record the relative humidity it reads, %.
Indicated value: 95 %
